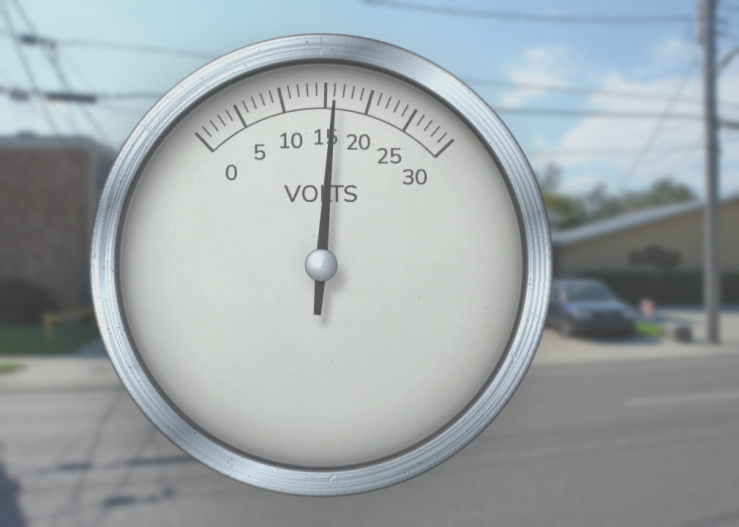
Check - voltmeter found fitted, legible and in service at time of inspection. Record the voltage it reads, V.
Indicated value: 16 V
